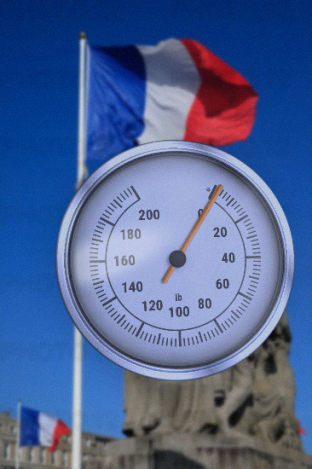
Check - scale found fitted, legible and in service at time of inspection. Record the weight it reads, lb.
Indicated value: 2 lb
